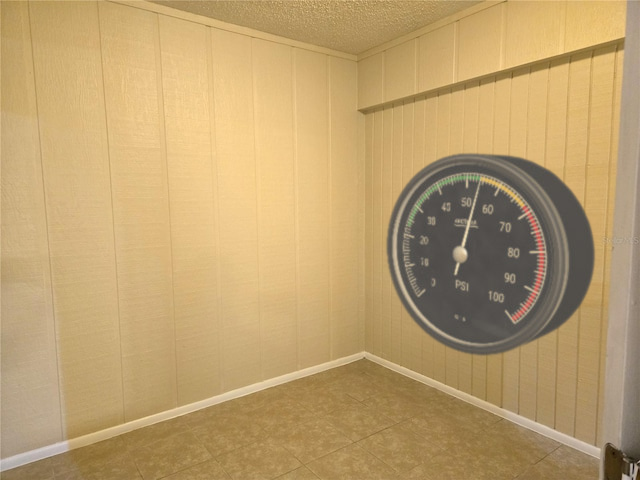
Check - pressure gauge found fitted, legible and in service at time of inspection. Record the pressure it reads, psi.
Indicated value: 55 psi
